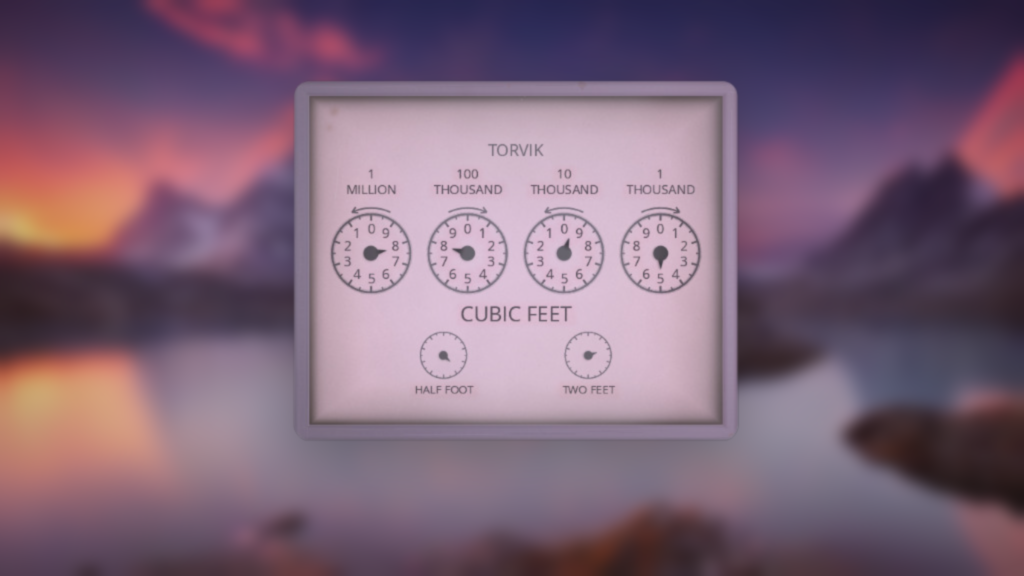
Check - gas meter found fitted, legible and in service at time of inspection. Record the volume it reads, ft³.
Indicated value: 779500 ft³
